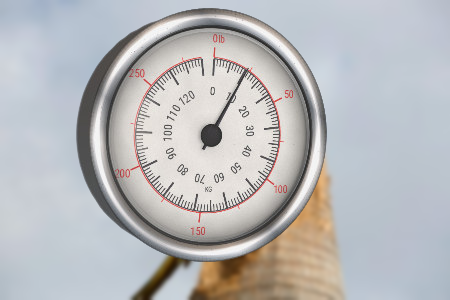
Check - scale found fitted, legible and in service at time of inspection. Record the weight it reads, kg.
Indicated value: 10 kg
